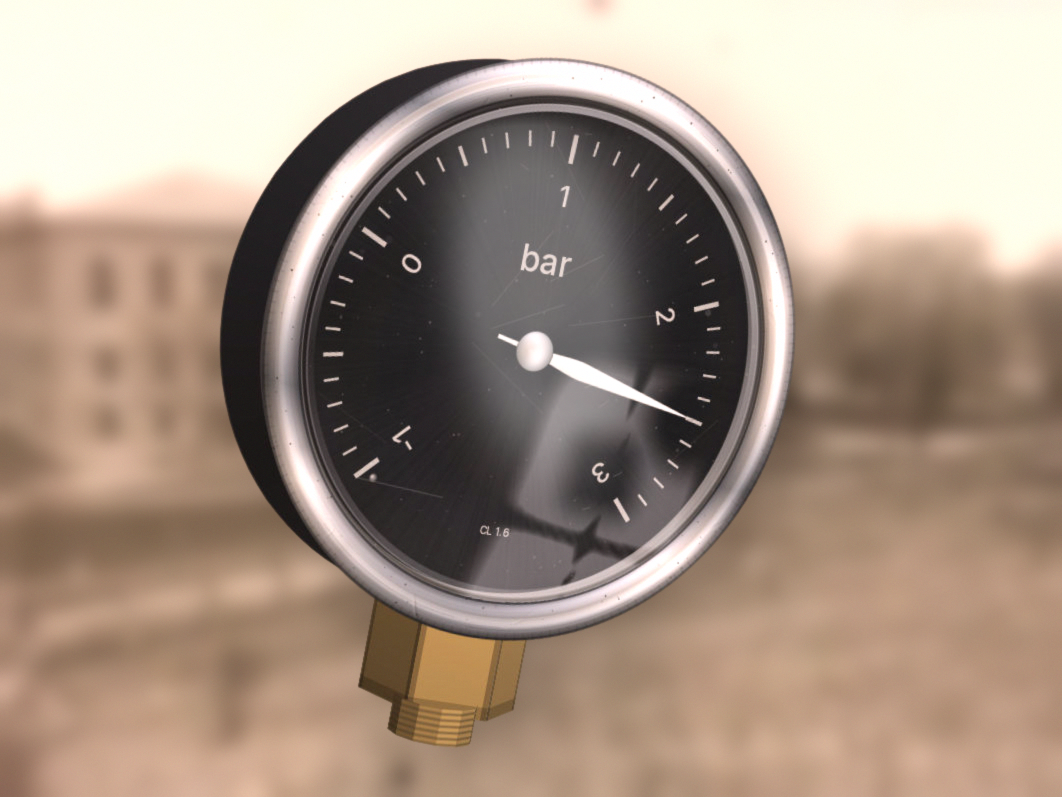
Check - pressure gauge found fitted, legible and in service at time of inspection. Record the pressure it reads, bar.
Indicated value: 2.5 bar
